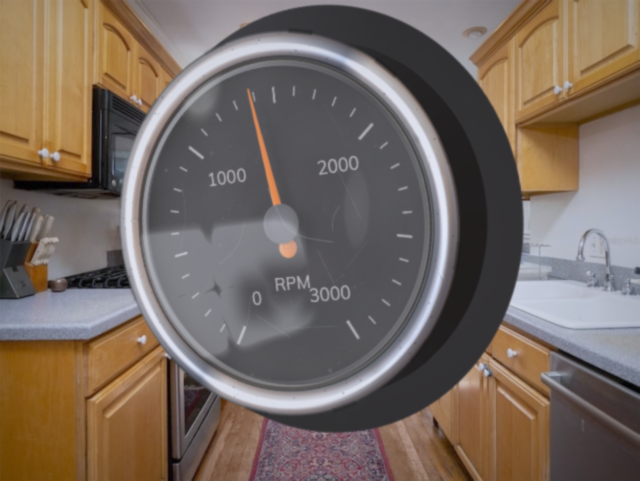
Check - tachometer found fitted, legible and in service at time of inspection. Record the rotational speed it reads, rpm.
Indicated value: 1400 rpm
